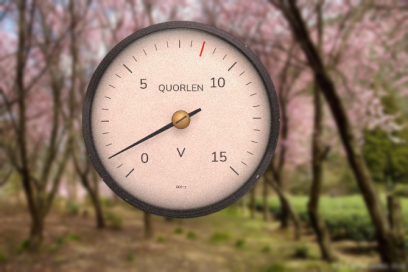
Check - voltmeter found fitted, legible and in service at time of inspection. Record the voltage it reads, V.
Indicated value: 1 V
